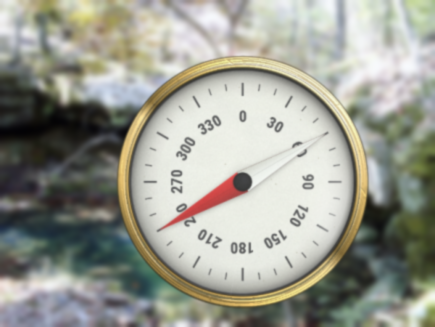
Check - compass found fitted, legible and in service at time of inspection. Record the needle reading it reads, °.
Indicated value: 240 °
